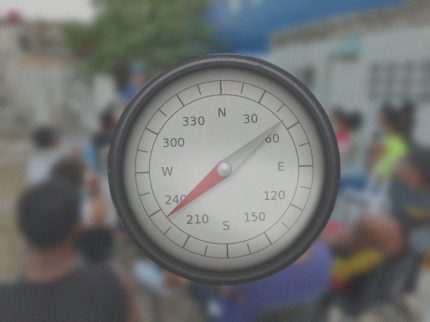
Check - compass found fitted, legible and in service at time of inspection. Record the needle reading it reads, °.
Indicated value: 232.5 °
